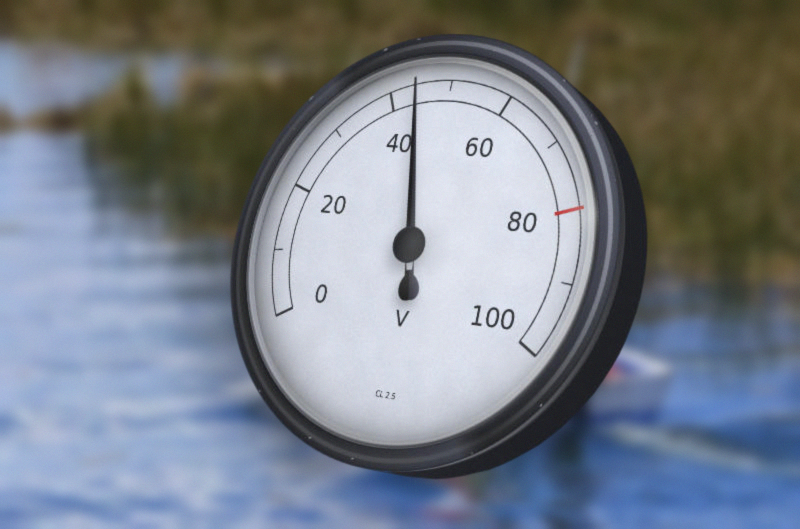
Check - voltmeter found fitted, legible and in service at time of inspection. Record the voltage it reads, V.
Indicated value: 45 V
